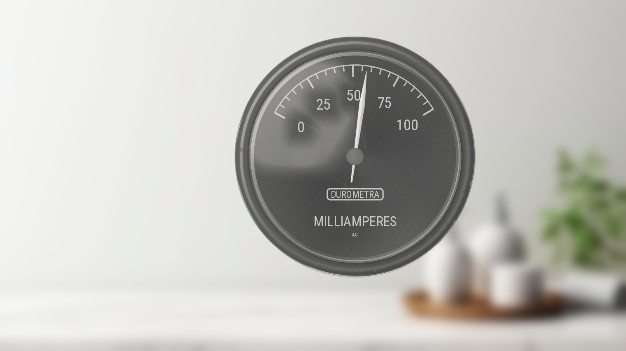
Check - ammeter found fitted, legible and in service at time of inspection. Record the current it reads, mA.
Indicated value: 57.5 mA
